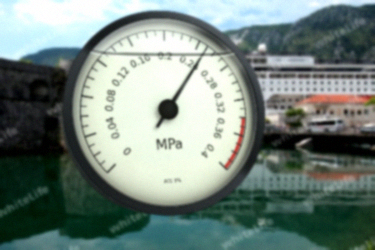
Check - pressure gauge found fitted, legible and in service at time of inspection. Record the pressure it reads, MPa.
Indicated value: 0.25 MPa
